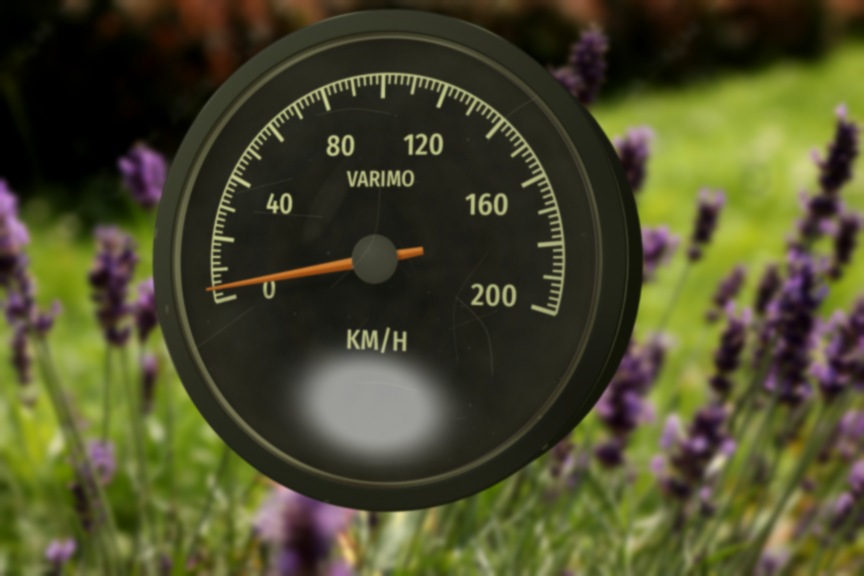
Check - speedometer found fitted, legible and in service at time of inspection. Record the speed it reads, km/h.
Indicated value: 4 km/h
